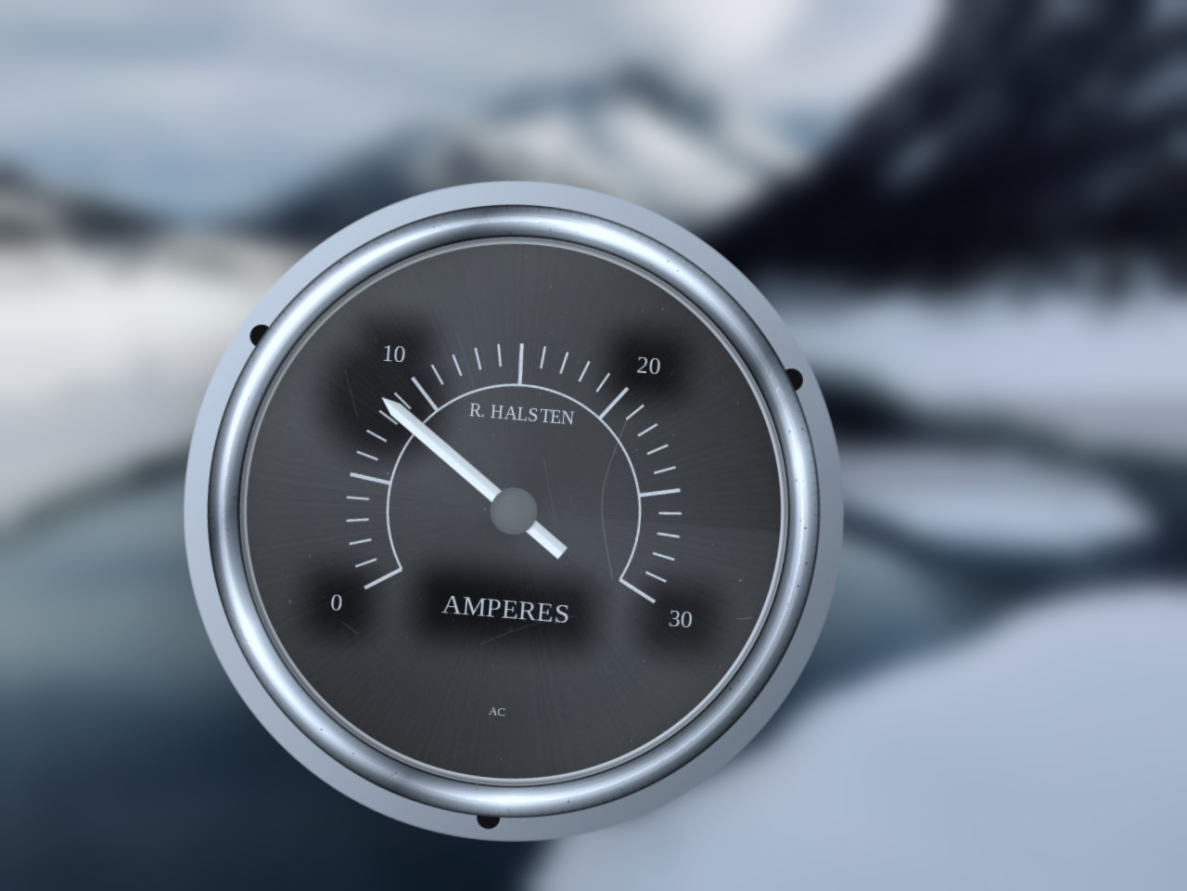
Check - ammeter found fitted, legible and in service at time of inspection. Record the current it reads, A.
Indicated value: 8.5 A
